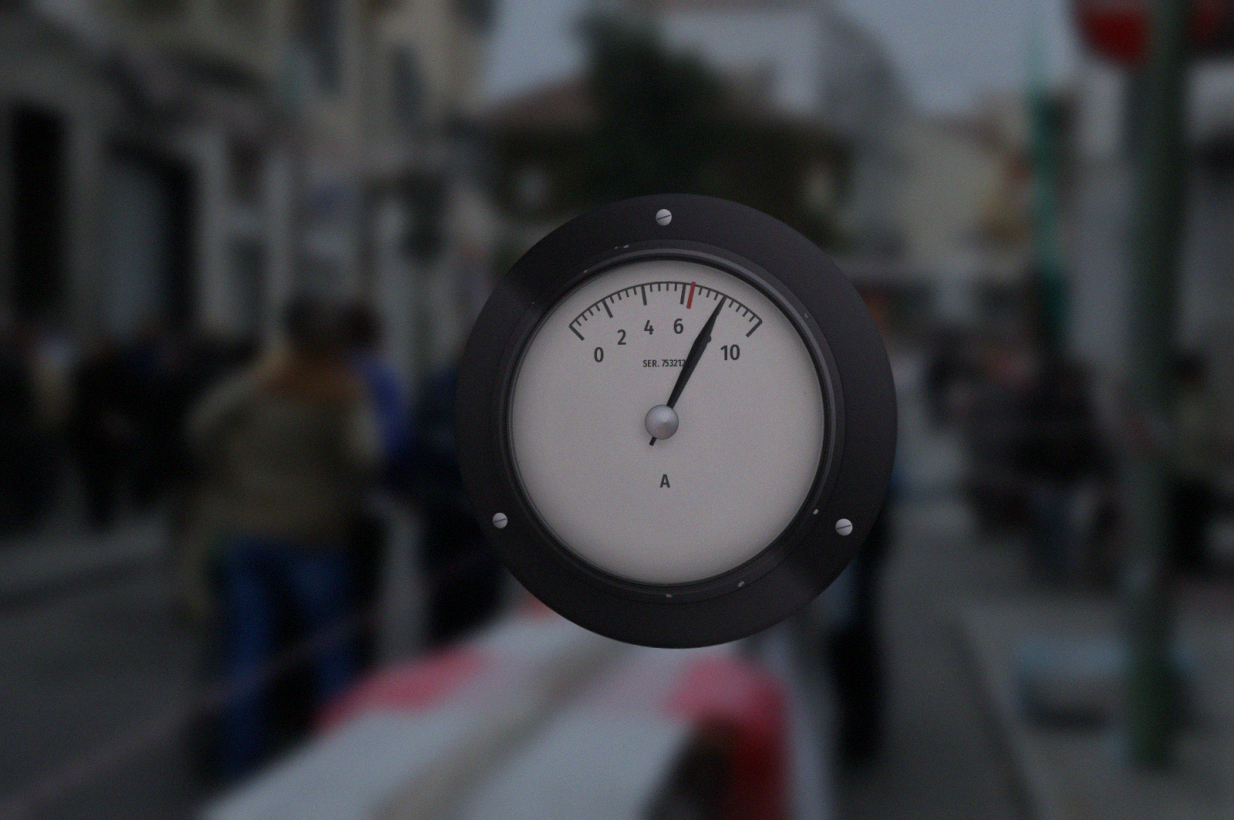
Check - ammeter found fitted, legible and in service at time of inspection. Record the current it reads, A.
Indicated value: 8 A
